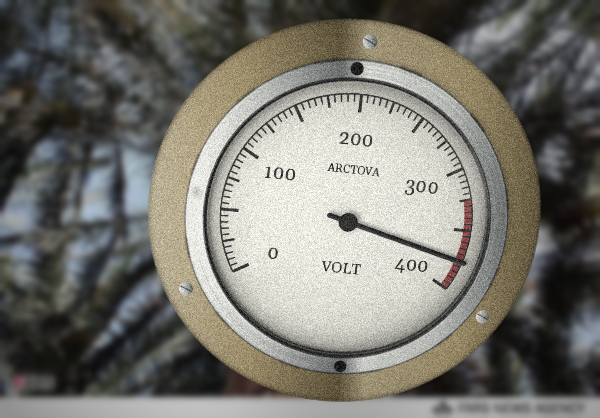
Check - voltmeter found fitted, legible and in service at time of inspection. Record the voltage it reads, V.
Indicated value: 375 V
